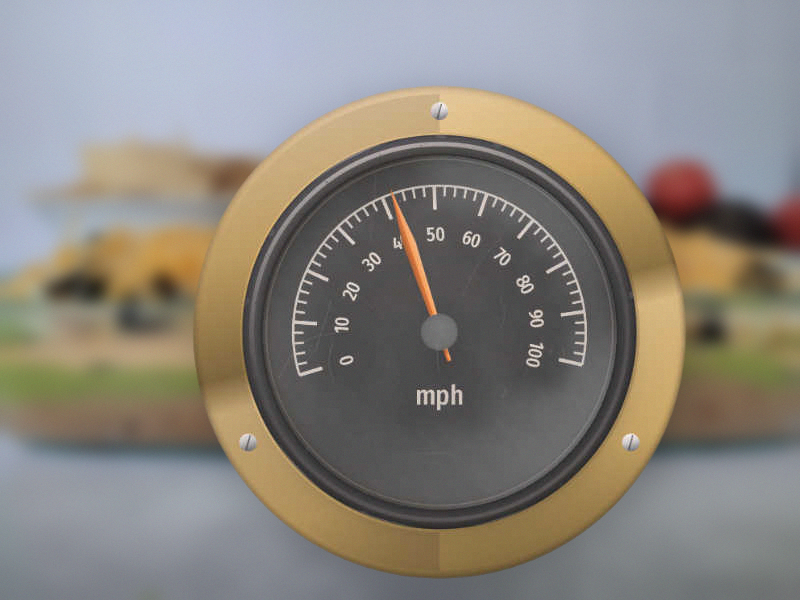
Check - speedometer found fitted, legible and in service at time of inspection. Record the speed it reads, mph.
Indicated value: 42 mph
